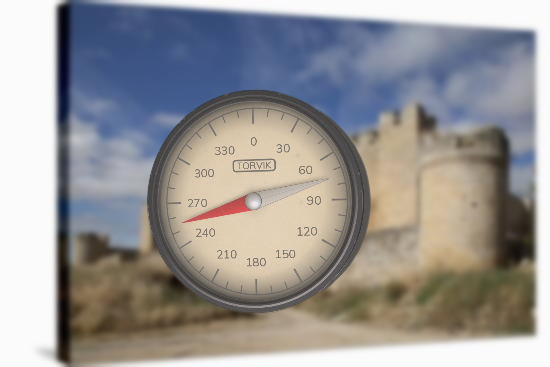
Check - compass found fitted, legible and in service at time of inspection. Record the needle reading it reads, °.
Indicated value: 255 °
